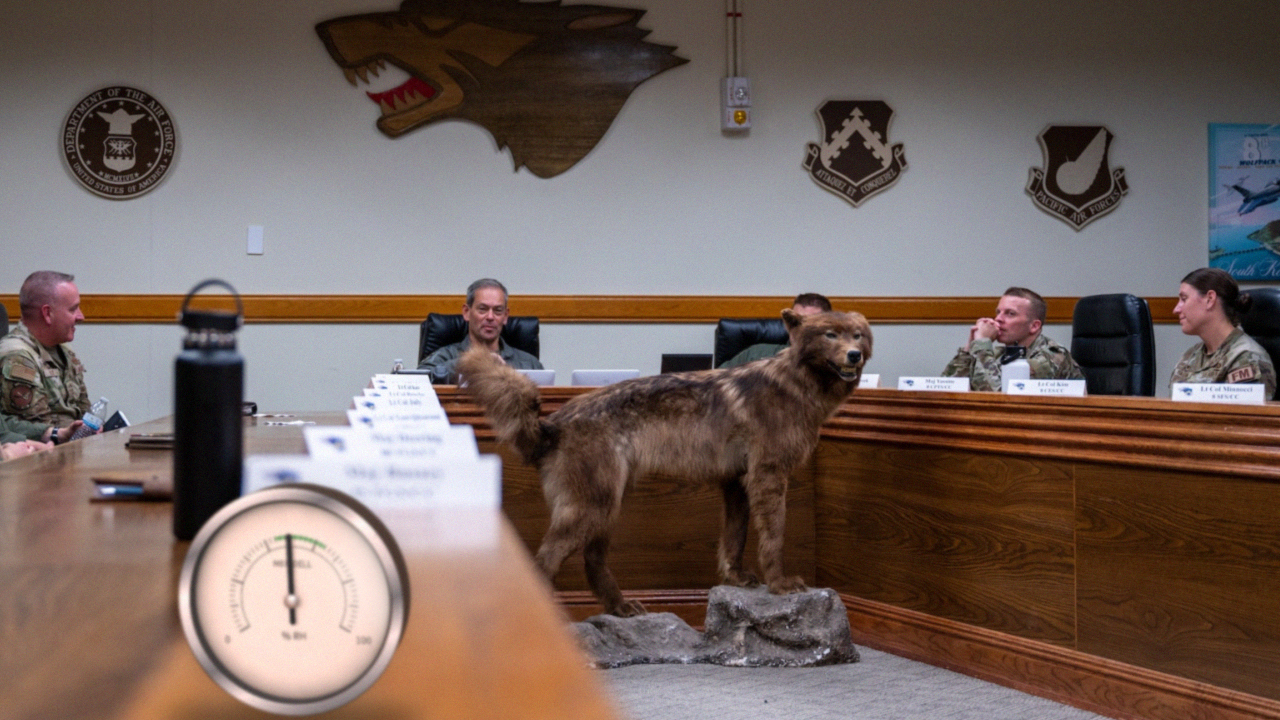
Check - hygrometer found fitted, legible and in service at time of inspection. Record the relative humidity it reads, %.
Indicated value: 50 %
